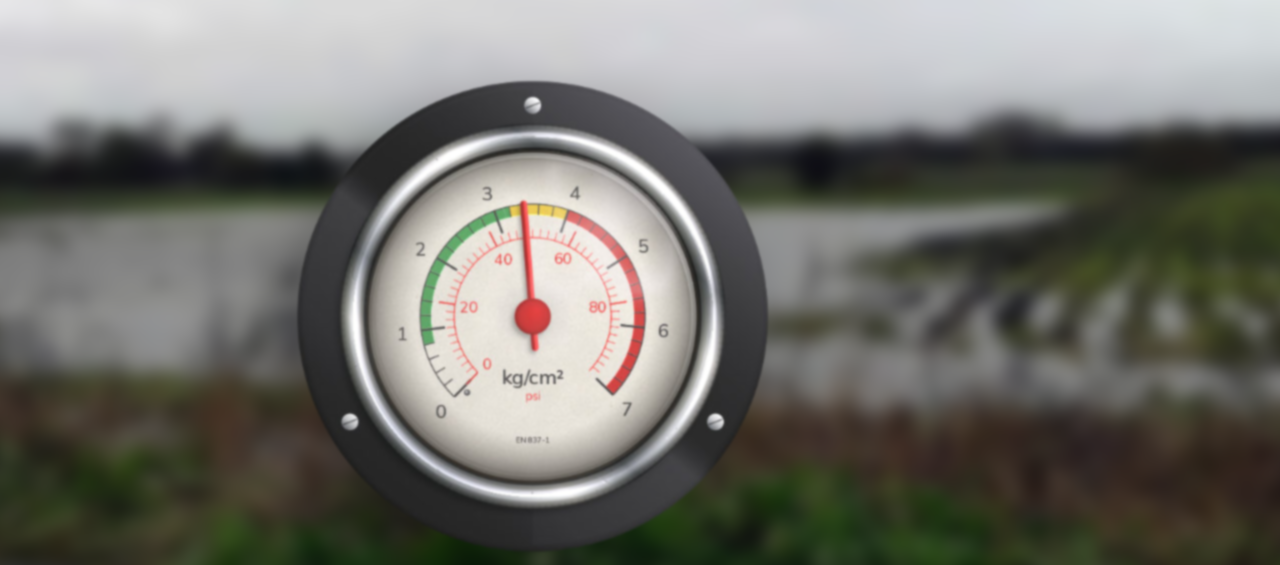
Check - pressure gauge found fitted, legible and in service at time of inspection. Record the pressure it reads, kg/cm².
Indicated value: 3.4 kg/cm²
